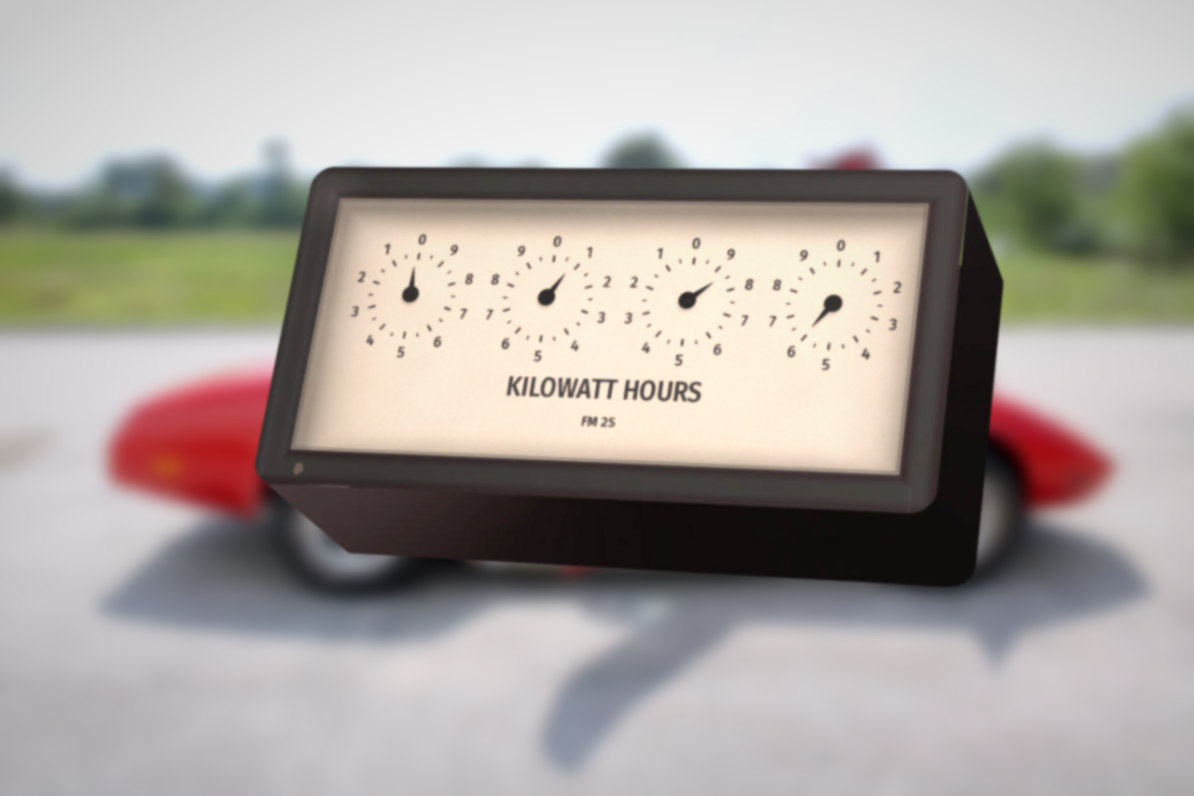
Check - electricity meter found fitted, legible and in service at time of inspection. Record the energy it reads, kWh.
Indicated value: 86 kWh
